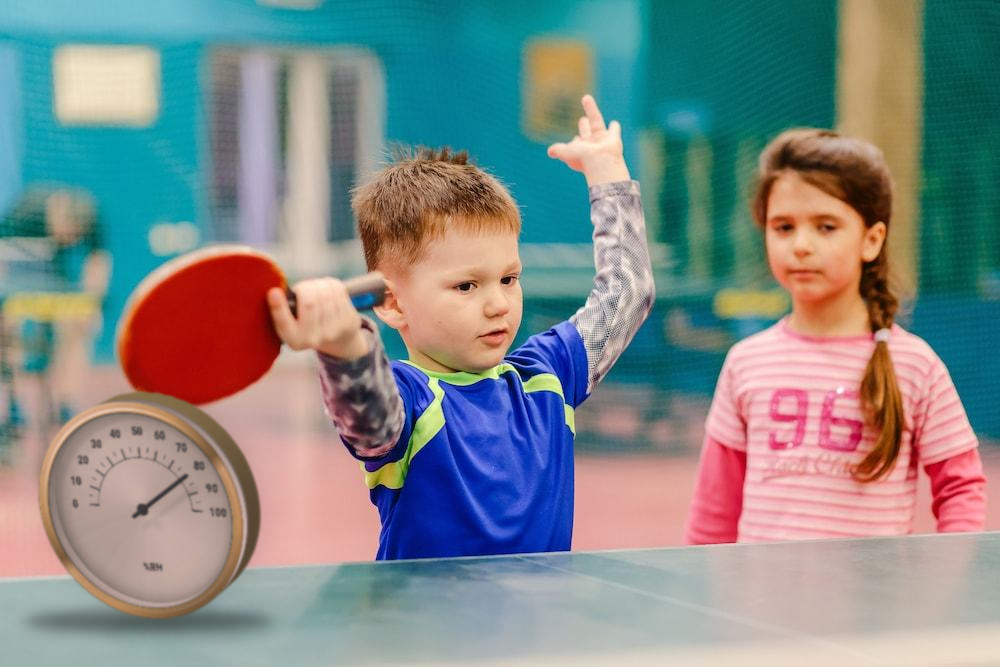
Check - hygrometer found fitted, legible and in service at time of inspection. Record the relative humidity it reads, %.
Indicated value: 80 %
